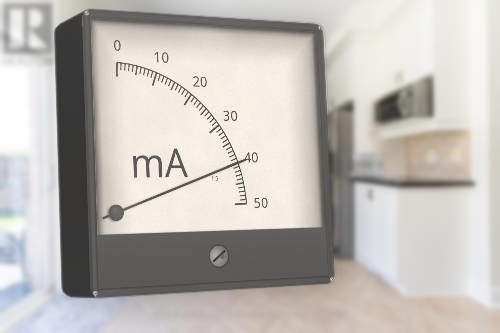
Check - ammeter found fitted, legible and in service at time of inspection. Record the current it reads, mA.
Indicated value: 40 mA
